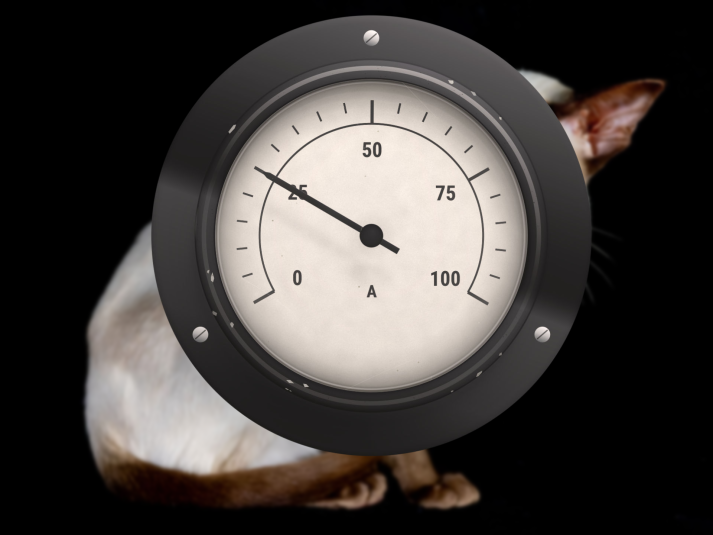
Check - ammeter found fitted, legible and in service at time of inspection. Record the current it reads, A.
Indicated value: 25 A
